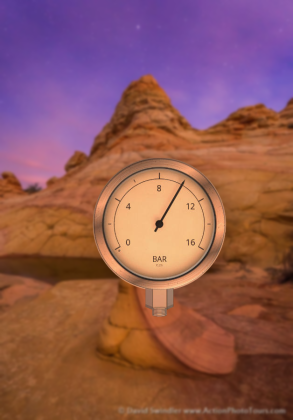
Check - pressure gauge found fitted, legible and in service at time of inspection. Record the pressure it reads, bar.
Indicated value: 10 bar
